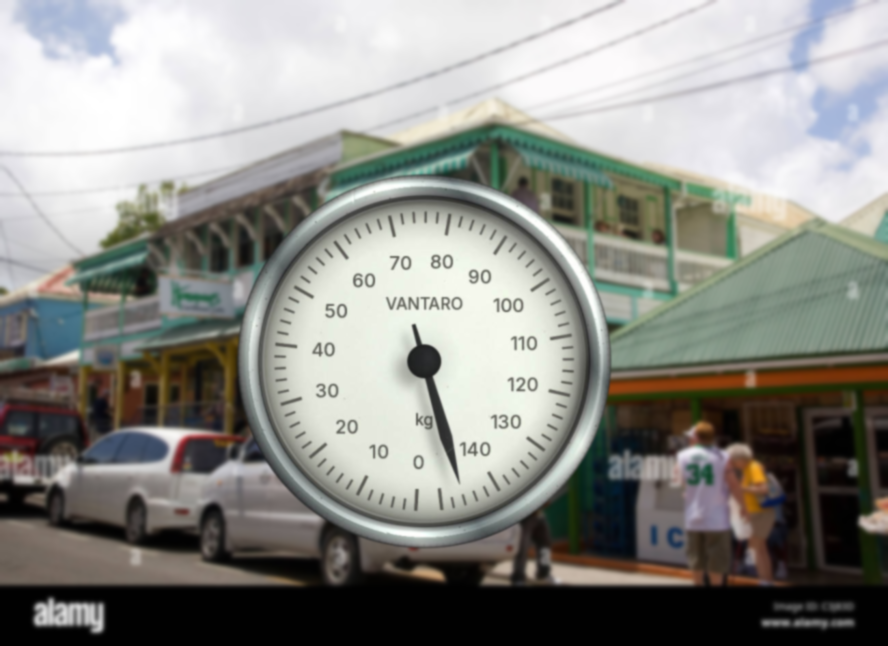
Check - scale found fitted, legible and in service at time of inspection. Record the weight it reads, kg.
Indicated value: 146 kg
